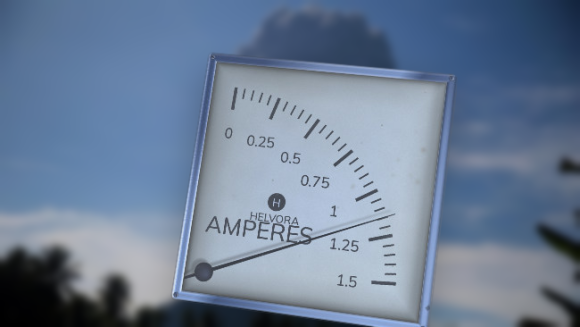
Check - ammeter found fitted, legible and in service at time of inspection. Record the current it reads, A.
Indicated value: 1.15 A
